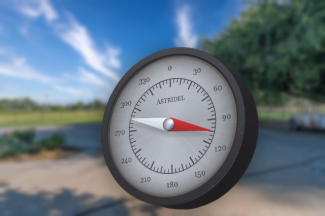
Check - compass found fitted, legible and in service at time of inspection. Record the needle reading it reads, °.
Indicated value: 105 °
